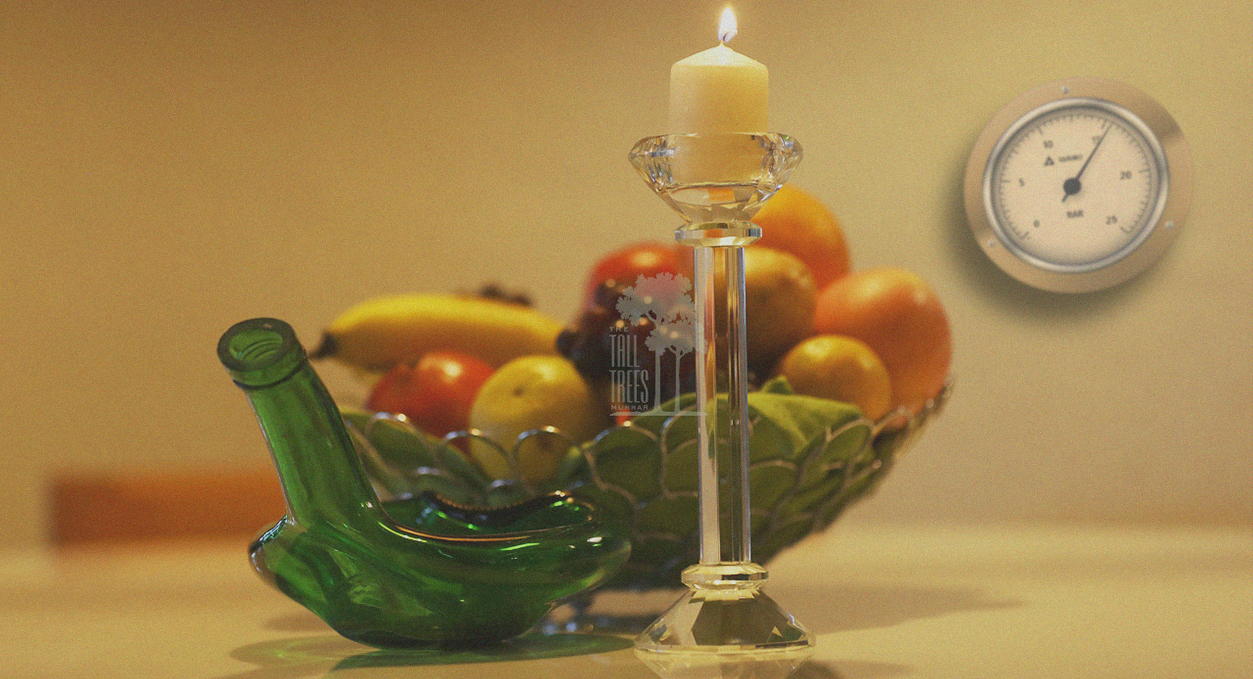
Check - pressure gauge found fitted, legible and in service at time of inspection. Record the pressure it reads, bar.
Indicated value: 15.5 bar
